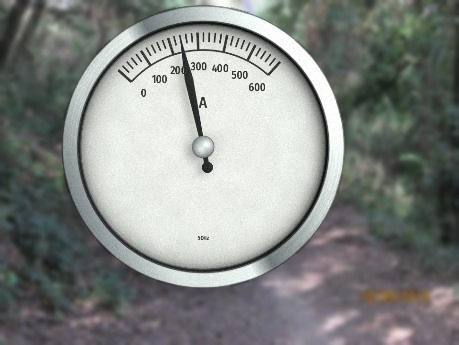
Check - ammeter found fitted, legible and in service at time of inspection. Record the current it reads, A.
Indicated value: 240 A
